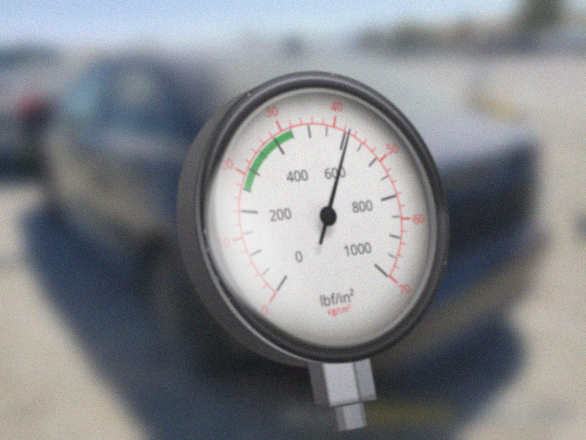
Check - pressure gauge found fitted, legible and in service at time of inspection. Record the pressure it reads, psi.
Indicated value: 600 psi
